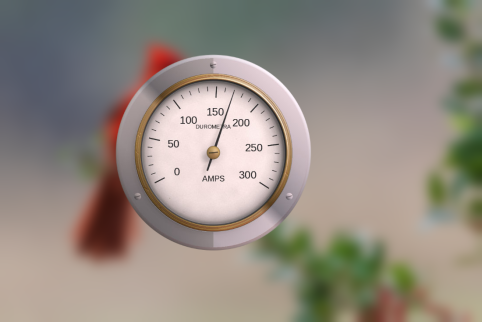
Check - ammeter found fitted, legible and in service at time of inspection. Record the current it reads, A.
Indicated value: 170 A
